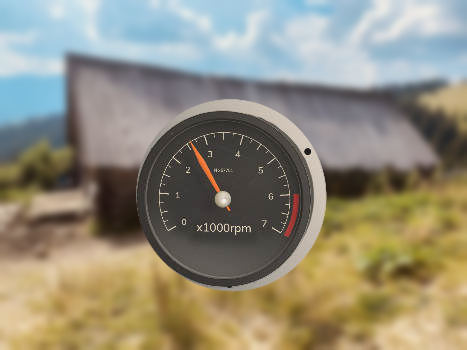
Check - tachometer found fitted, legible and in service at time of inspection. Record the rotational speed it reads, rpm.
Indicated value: 2625 rpm
